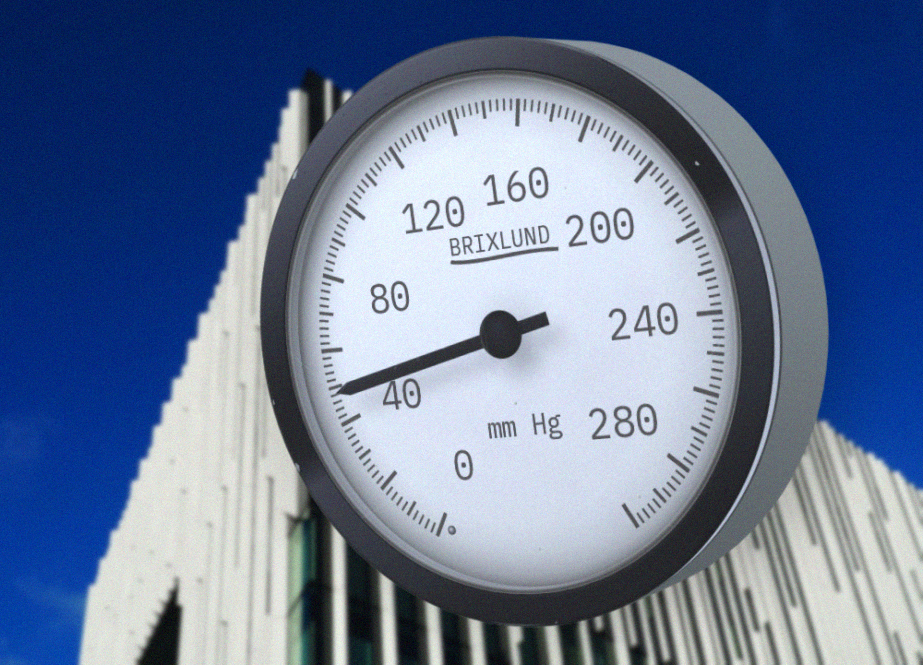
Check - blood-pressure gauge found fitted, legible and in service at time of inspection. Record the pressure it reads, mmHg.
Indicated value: 48 mmHg
